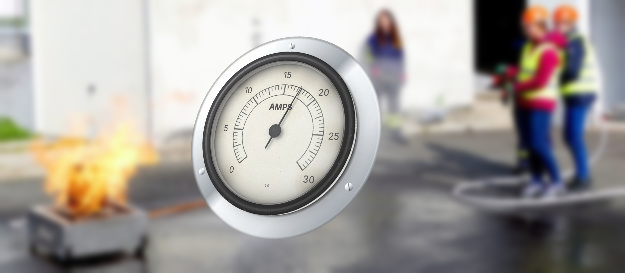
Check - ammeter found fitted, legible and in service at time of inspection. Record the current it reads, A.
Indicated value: 17.5 A
